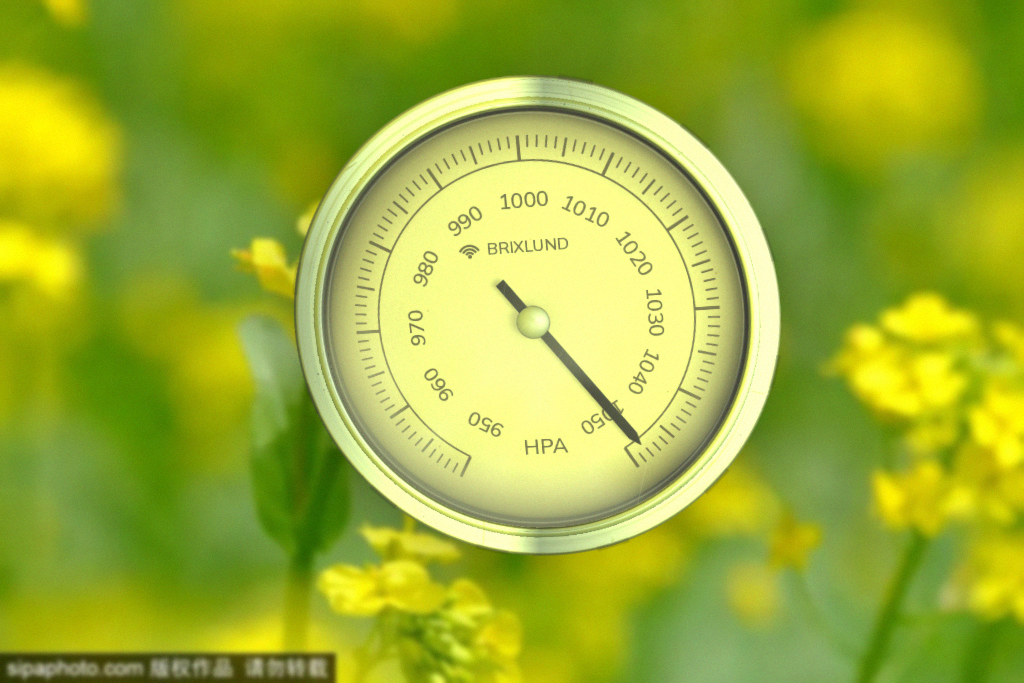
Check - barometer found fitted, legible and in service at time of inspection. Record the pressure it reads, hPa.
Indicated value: 1048 hPa
